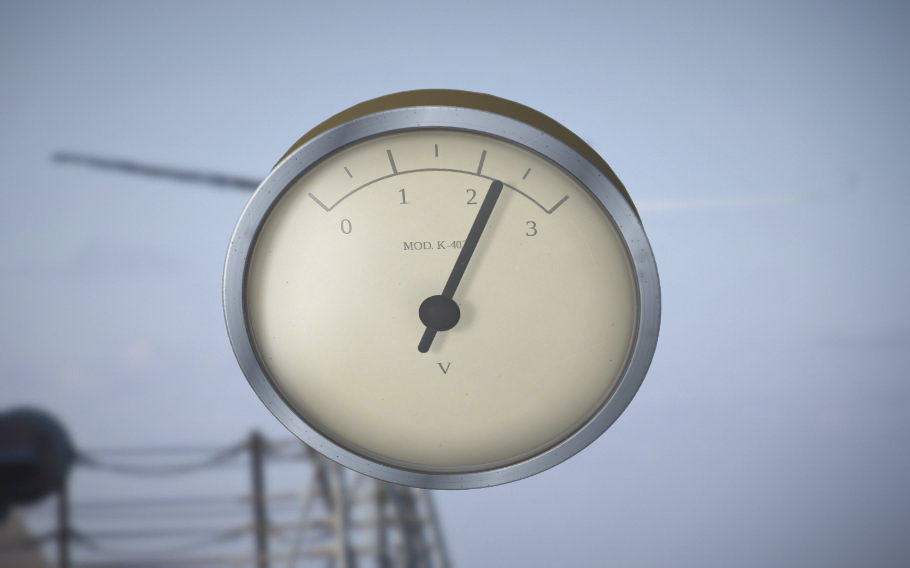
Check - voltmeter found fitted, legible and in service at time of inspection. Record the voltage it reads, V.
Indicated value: 2.25 V
